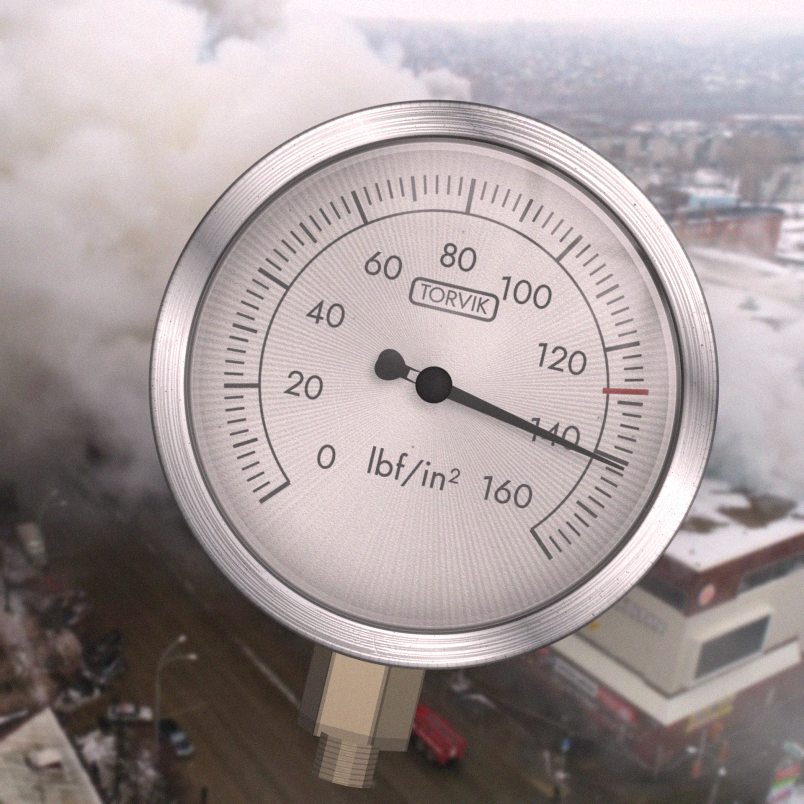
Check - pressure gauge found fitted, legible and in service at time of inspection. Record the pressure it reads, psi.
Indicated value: 141 psi
